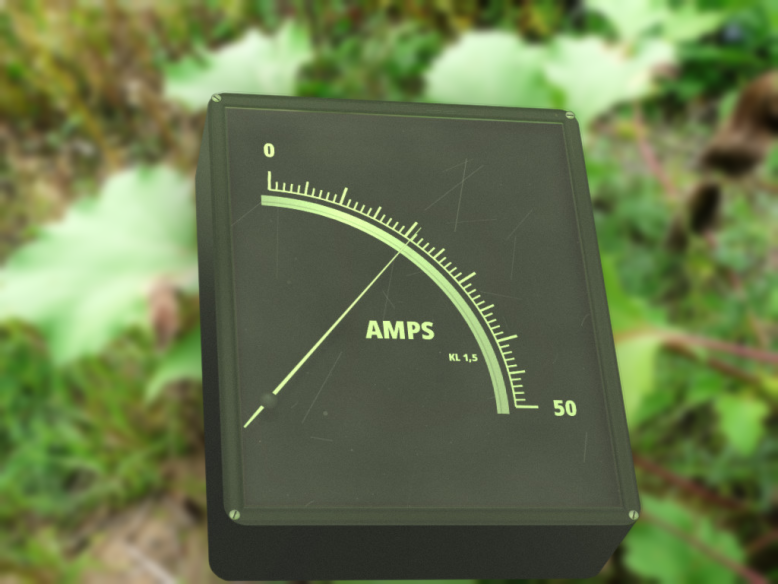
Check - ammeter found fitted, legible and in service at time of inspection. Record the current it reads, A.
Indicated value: 21 A
